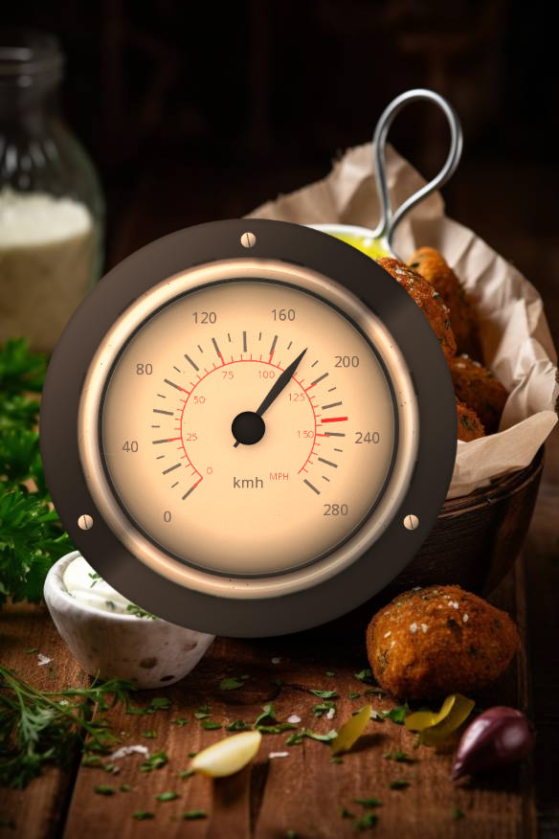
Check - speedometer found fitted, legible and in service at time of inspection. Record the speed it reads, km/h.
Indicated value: 180 km/h
